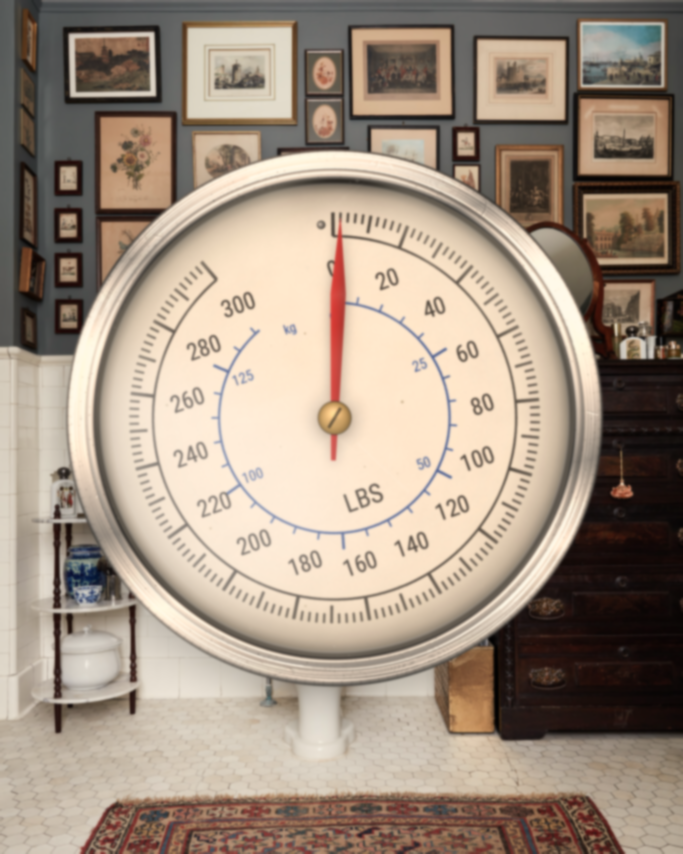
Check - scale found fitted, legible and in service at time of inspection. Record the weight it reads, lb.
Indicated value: 2 lb
